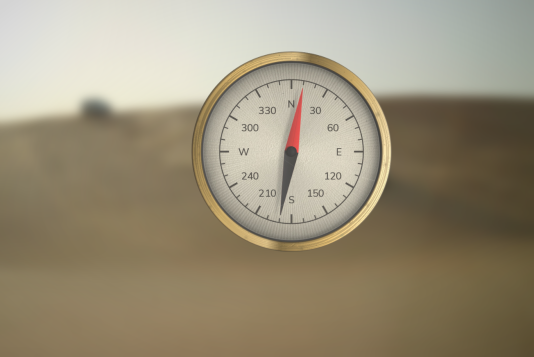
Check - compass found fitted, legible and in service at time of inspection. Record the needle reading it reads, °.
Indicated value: 10 °
